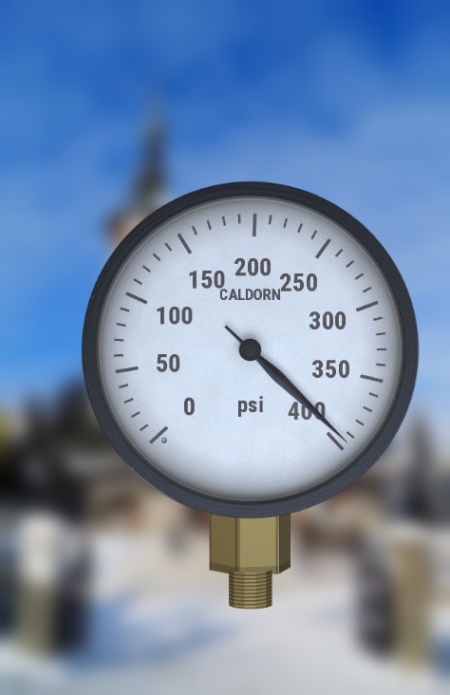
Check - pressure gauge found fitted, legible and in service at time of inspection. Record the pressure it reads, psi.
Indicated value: 395 psi
